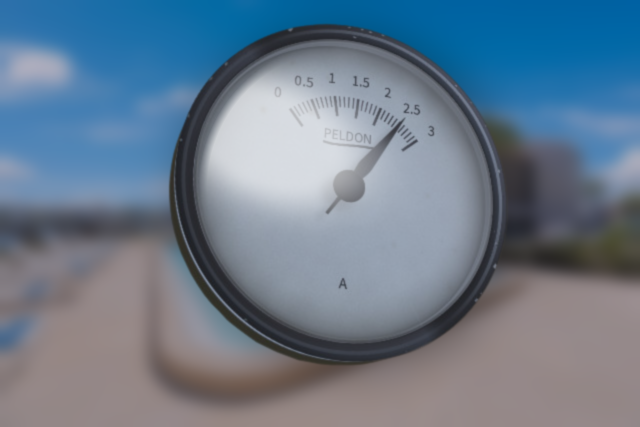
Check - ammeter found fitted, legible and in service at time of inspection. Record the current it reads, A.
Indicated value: 2.5 A
